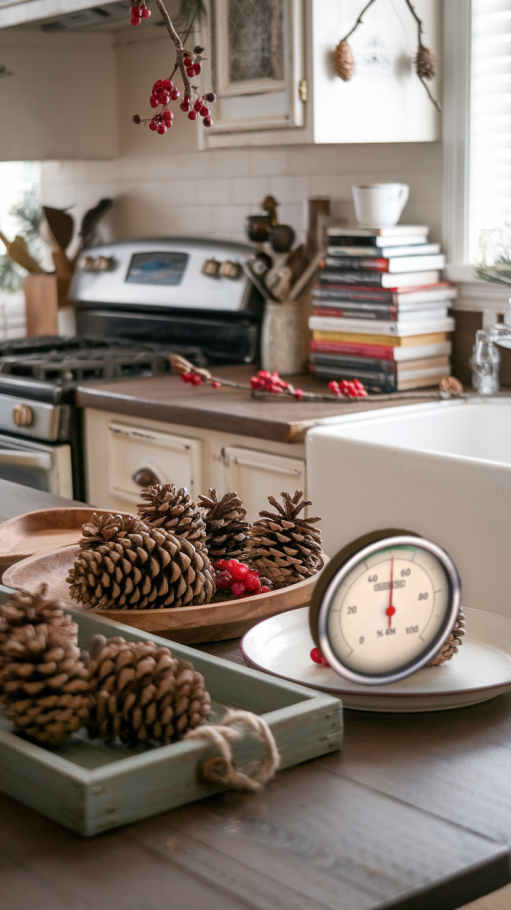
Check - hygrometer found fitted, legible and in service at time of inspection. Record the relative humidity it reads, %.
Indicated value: 50 %
